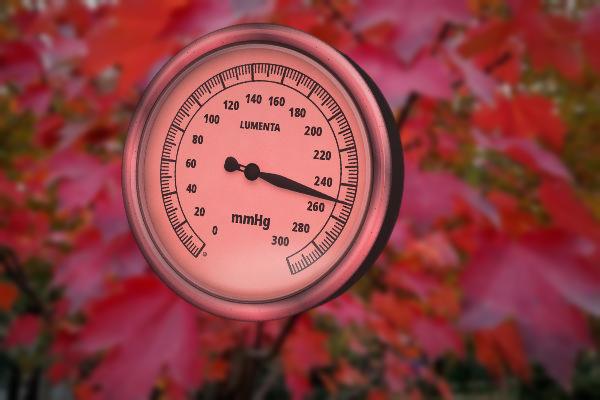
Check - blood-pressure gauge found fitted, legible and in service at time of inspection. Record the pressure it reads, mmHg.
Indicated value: 250 mmHg
